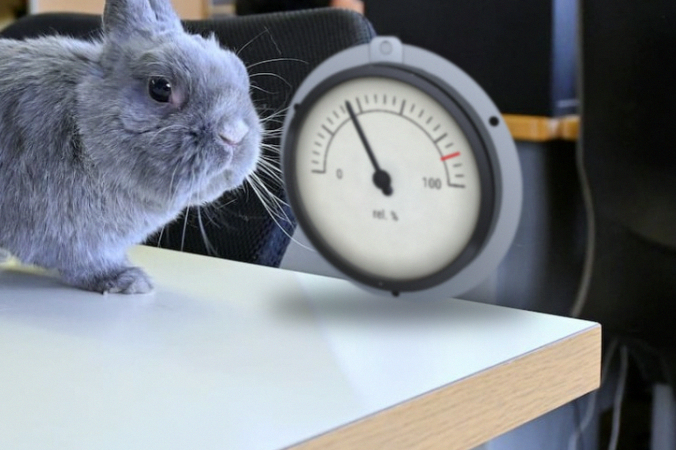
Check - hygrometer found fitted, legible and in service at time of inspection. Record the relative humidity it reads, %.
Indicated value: 36 %
